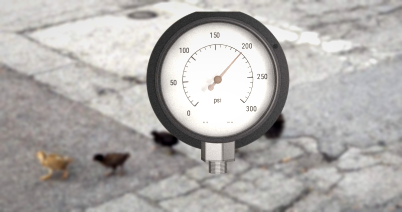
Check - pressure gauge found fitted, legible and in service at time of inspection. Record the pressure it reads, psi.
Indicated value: 200 psi
